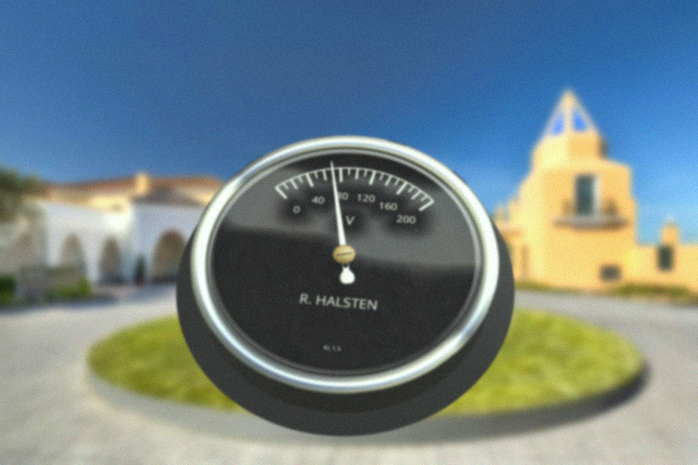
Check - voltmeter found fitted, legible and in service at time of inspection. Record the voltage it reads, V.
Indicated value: 70 V
